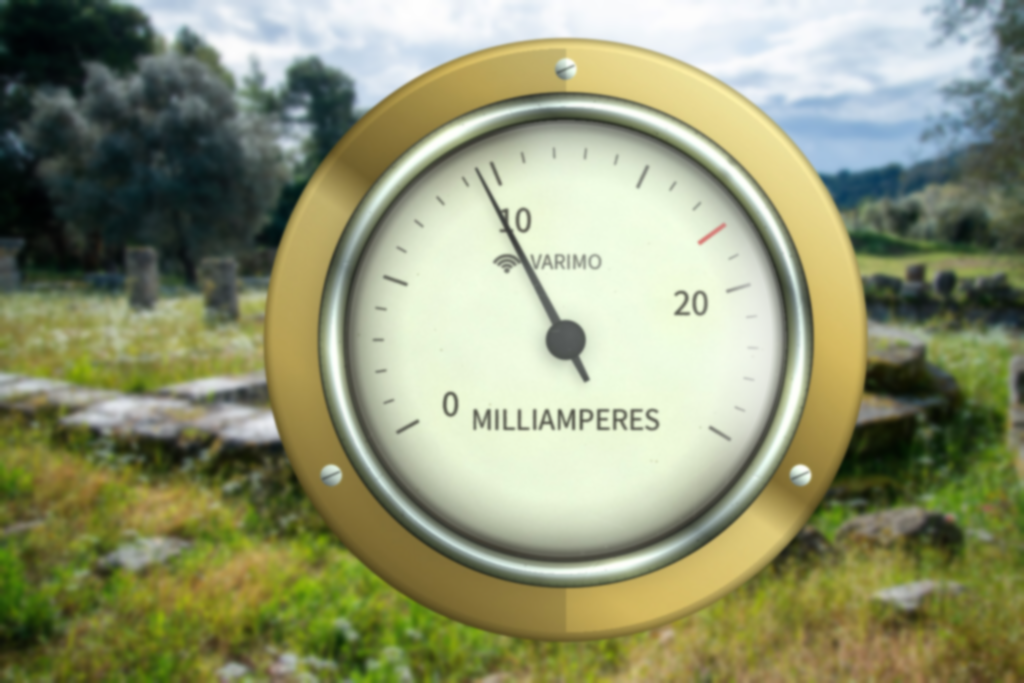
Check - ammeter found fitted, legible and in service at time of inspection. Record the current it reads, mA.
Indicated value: 9.5 mA
